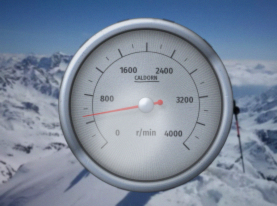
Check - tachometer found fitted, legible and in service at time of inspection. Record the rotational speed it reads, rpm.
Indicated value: 500 rpm
